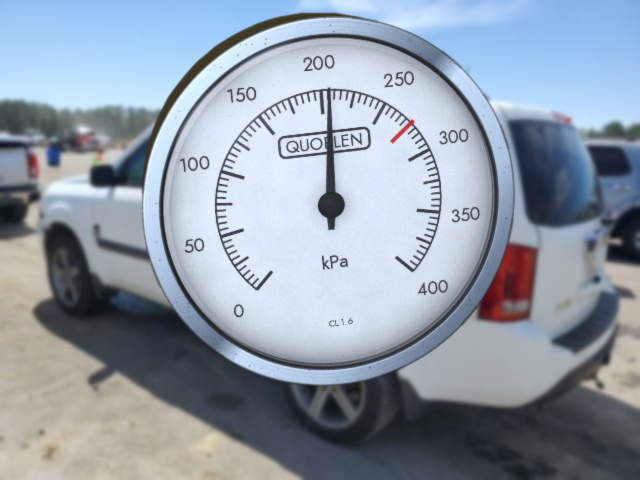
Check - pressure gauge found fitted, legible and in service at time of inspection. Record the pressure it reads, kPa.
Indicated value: 205 kPa
